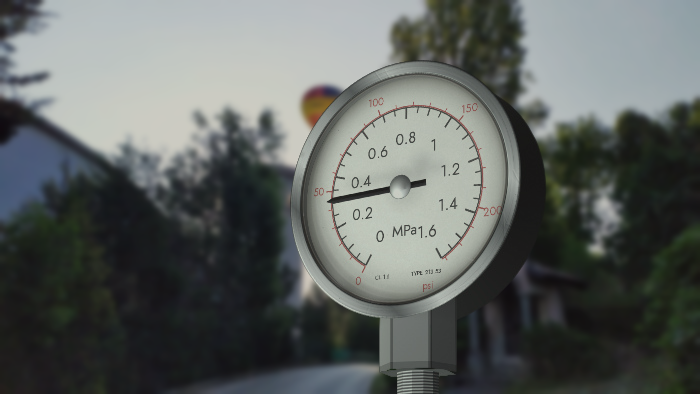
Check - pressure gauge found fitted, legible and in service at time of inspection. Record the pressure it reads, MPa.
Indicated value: 0.3 MPa
